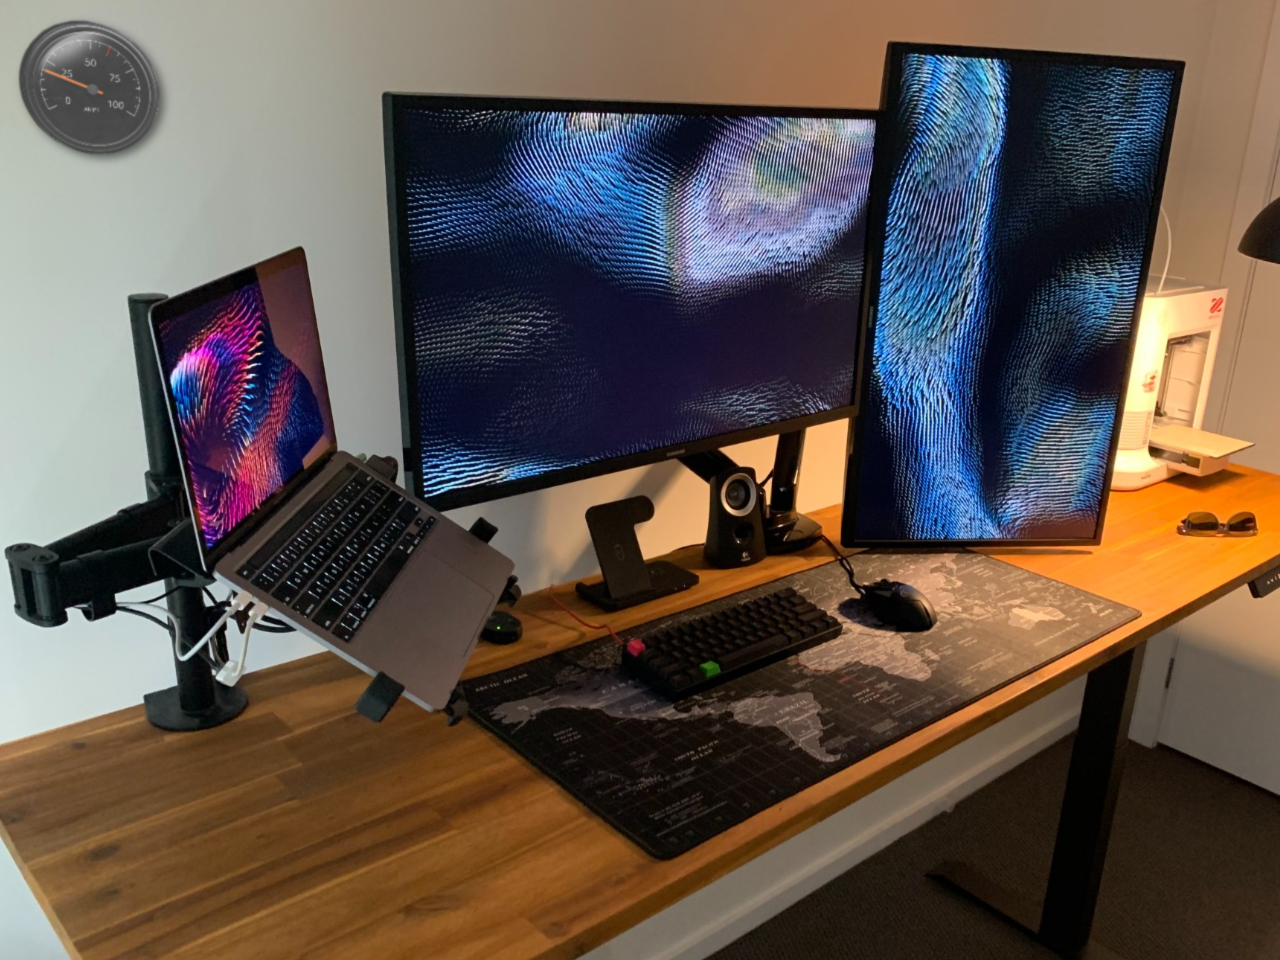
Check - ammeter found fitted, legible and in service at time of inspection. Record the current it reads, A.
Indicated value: 20 A
